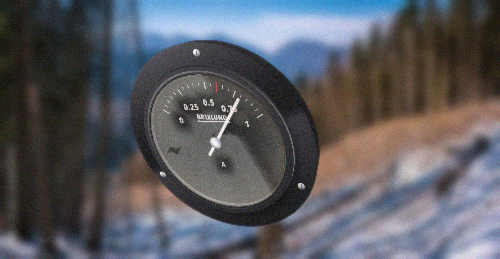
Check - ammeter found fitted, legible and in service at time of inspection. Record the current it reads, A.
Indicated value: 0.8 A
